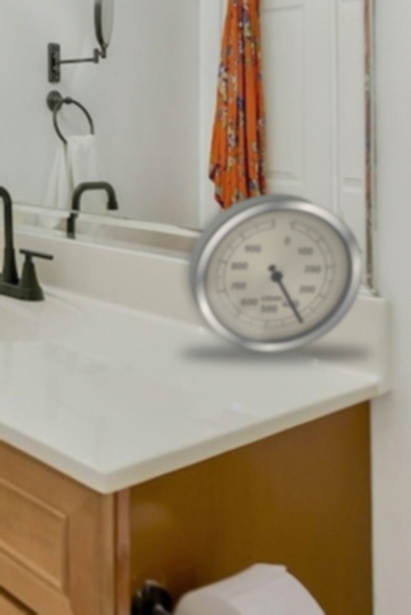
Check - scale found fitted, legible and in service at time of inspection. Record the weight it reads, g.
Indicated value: 400 g
